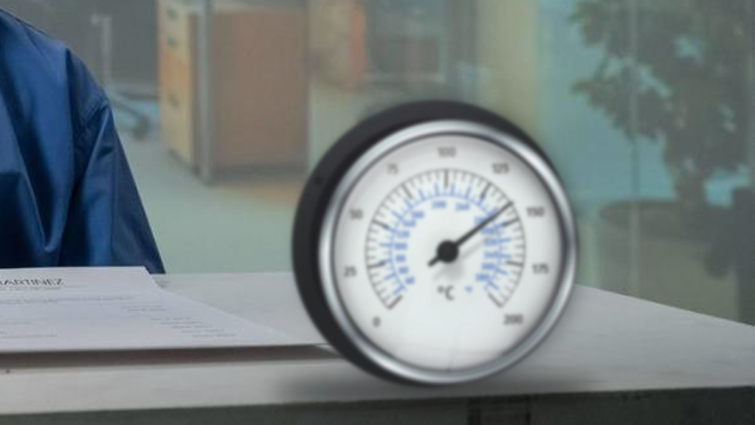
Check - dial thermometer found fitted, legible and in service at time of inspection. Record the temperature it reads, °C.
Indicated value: 140 °C
